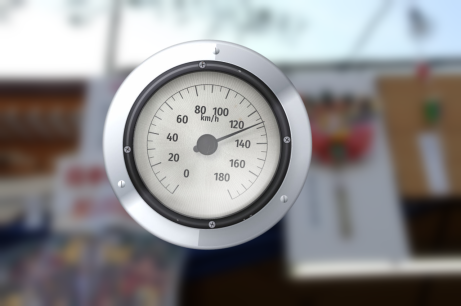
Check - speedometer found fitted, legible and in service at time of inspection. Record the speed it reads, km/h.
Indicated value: 127.5 km/h
